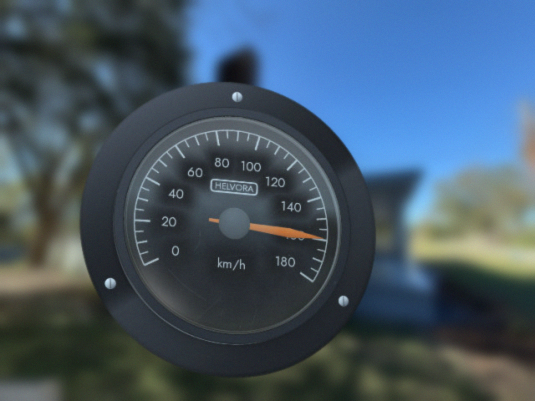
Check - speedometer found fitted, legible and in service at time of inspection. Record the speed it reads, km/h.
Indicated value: 160 km/h
